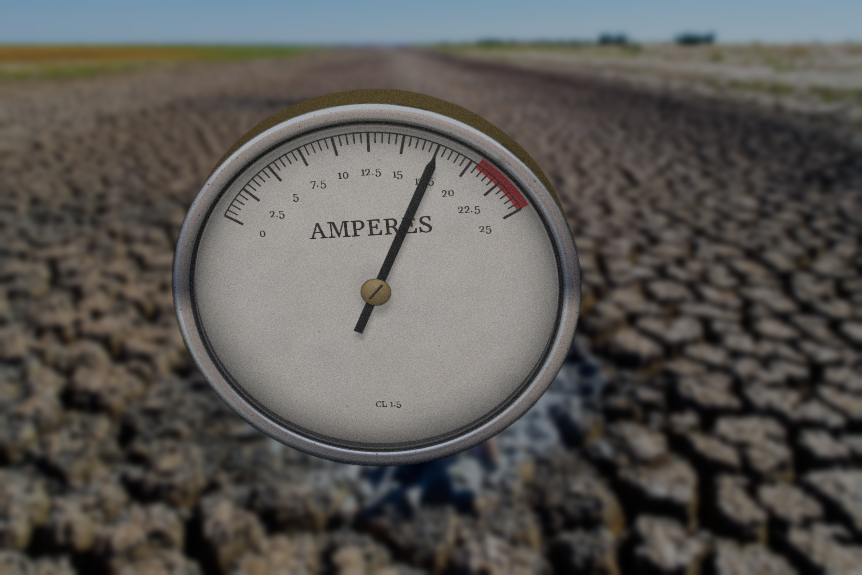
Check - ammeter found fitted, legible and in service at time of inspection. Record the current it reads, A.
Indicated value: 17.5 A
